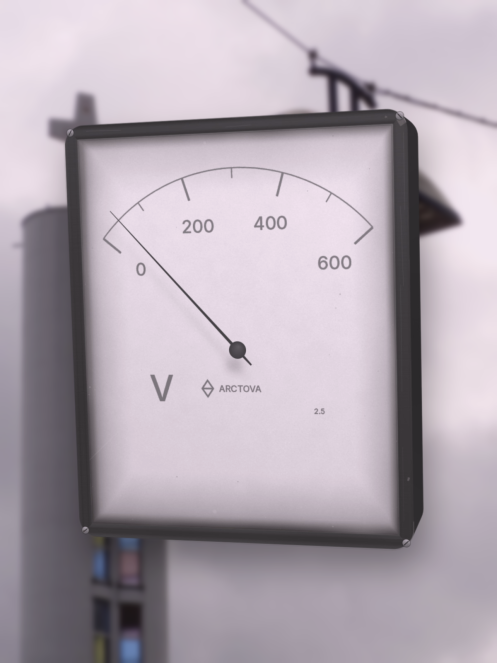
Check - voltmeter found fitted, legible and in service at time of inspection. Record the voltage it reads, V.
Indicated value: 50 V
